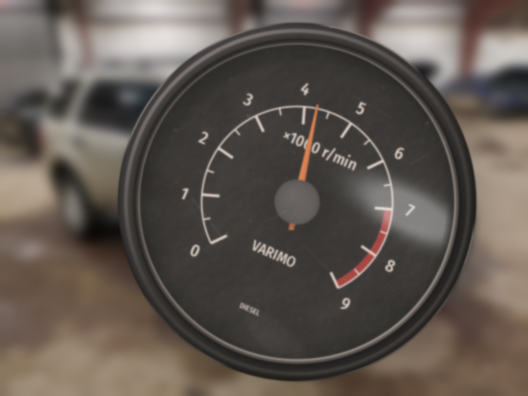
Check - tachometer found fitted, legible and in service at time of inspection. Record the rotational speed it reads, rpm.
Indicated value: 4250 rpm
